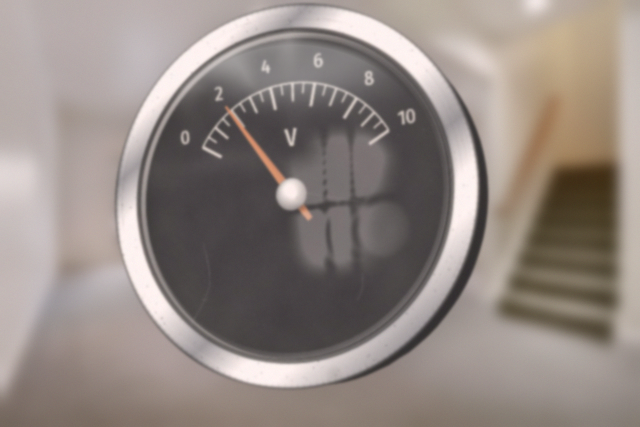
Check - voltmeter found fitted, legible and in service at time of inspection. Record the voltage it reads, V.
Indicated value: 2 V
